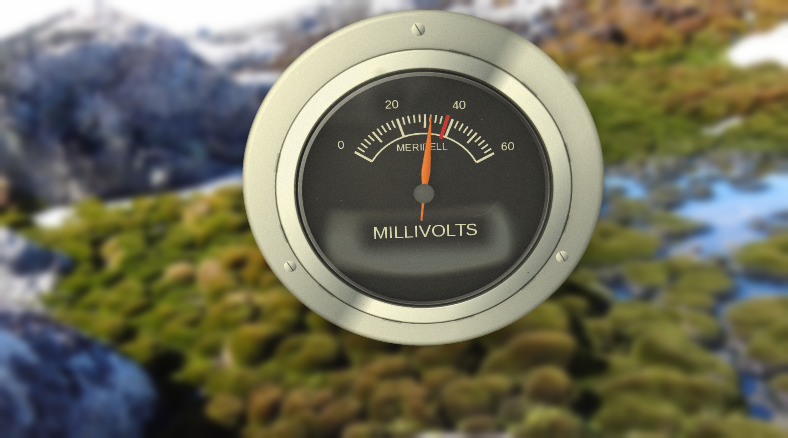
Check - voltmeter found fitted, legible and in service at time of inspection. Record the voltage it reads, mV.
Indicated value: 32 mV
